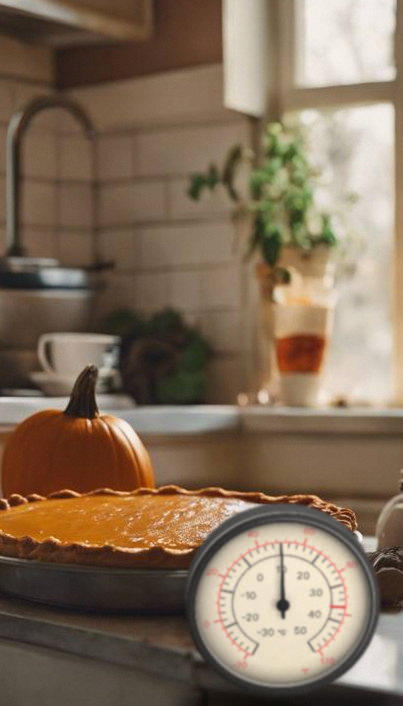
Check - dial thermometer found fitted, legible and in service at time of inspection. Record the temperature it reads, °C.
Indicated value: 10 °C
